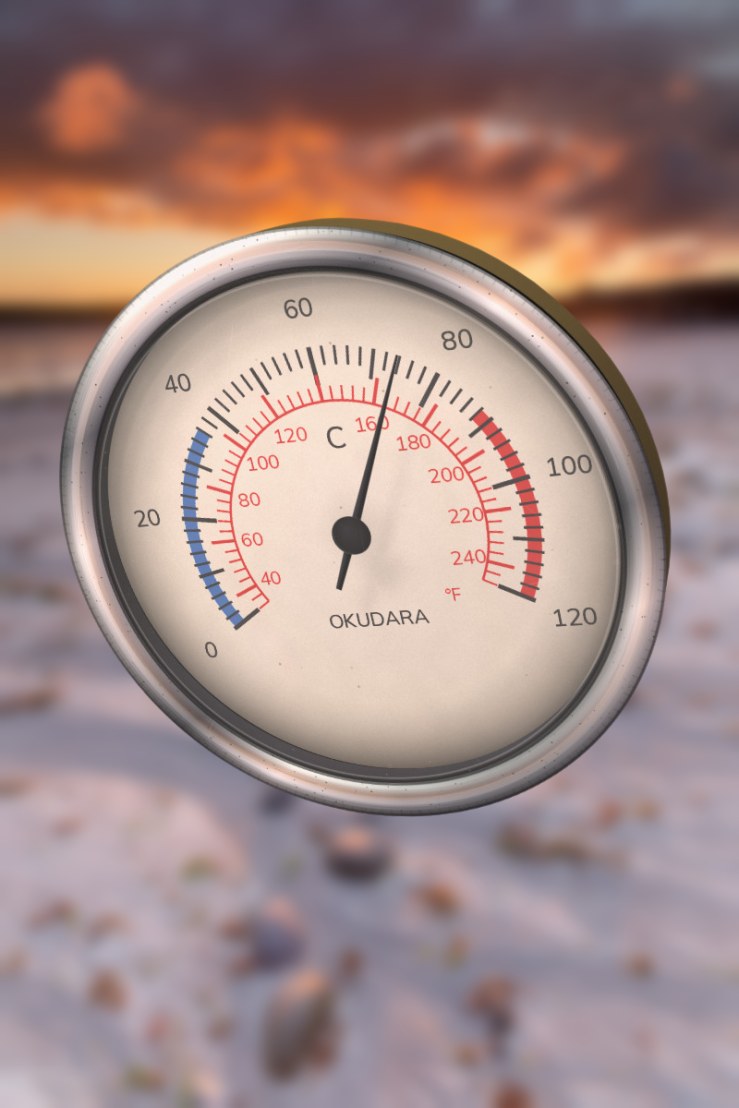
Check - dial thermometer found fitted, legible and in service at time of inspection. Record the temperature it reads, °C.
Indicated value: 74 °C
